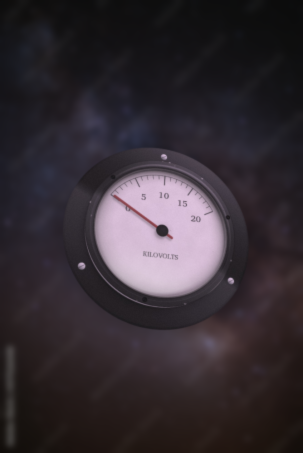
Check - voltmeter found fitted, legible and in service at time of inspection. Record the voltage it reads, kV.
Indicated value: 0 kV
